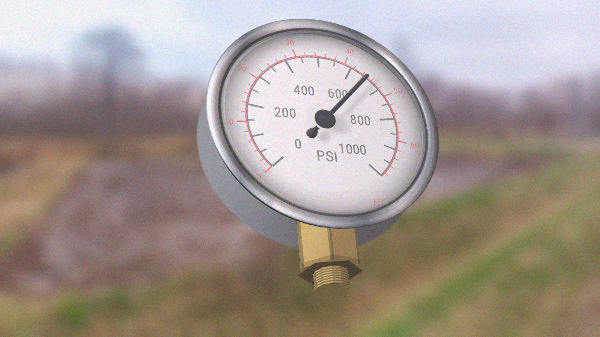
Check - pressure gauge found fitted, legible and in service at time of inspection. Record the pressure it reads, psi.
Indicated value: 650 psi
